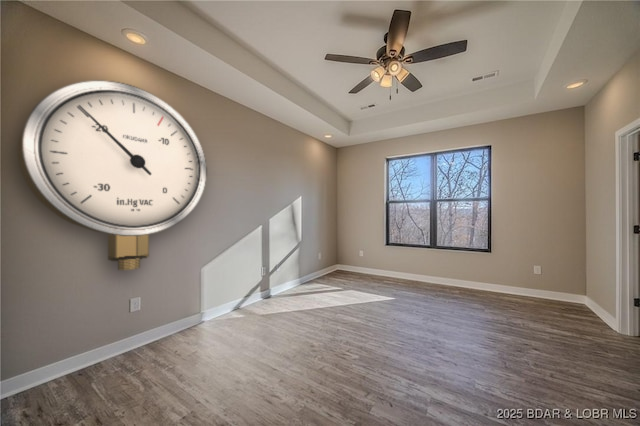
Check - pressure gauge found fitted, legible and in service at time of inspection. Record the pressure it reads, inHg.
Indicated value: -20 inHg
